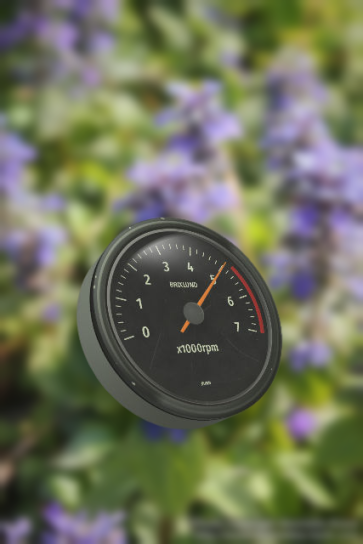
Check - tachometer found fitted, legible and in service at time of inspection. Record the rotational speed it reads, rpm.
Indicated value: 5000 rpm
